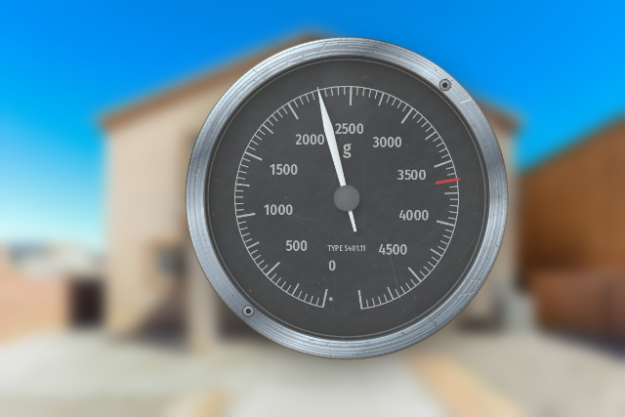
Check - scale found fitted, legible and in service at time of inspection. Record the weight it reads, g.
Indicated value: 2250 g
